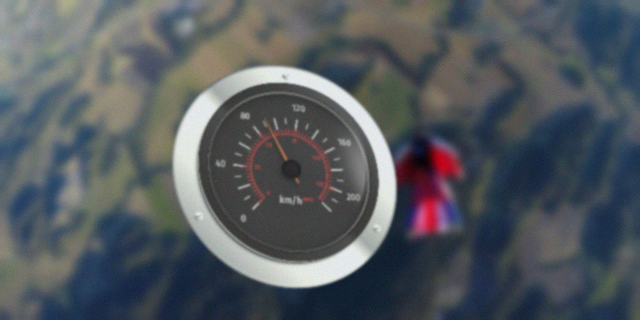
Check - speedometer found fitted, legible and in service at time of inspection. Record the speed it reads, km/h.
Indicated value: 90 km/h
